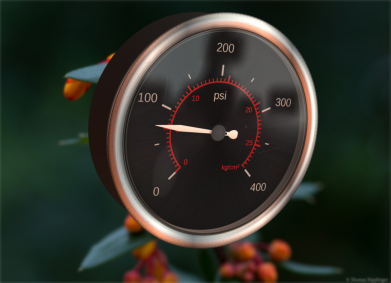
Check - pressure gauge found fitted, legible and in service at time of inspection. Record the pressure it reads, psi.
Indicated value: 75 psi
